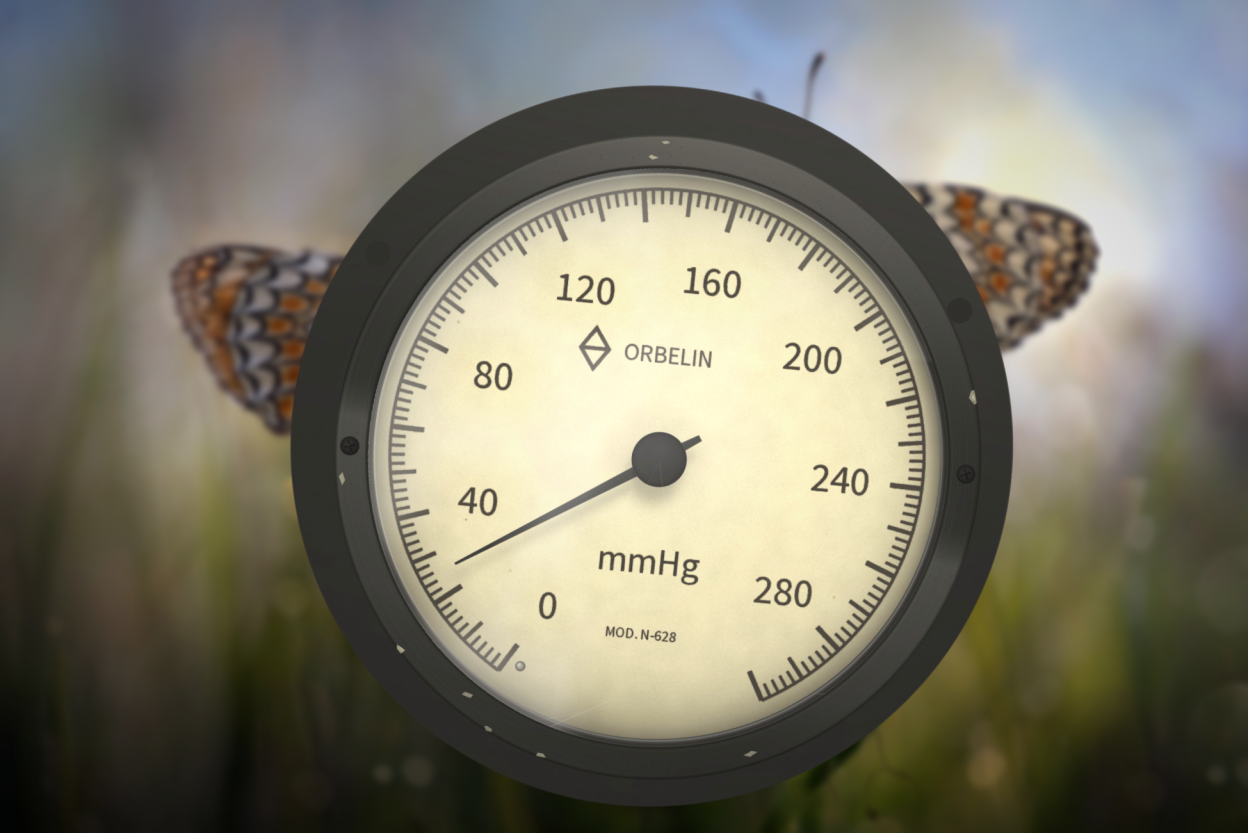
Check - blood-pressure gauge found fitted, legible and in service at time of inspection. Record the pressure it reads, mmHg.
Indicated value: 26 mmHg
